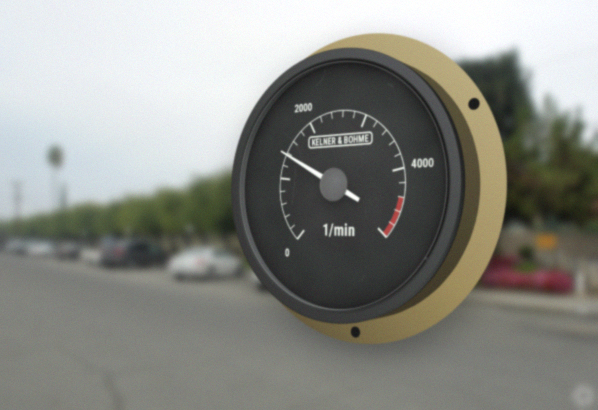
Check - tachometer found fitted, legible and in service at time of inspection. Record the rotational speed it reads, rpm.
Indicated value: 1400 rpm
